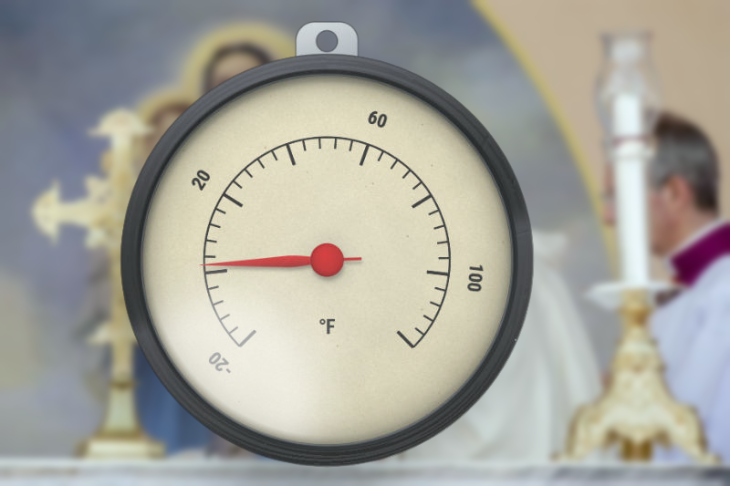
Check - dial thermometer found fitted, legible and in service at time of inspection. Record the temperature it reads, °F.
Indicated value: 2 °F
